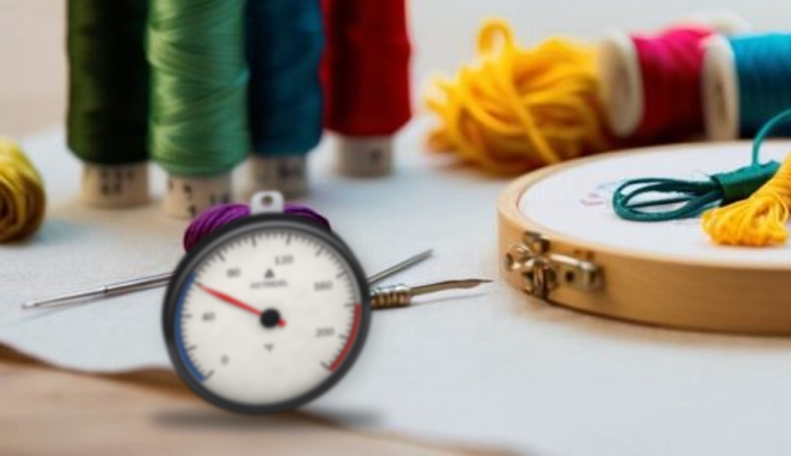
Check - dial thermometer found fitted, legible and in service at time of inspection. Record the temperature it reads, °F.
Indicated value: 60 °F
